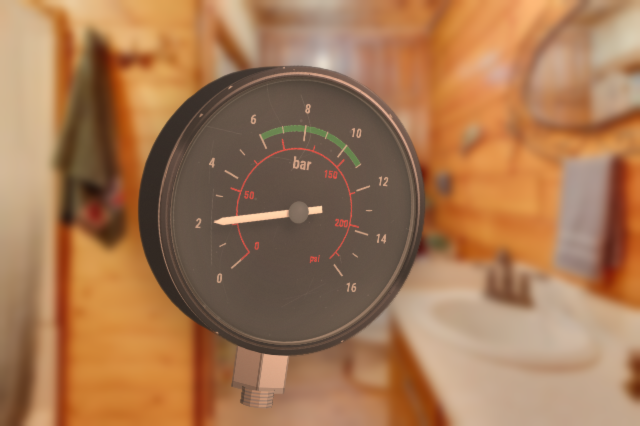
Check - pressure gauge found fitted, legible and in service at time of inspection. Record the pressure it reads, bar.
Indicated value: 2 bar
